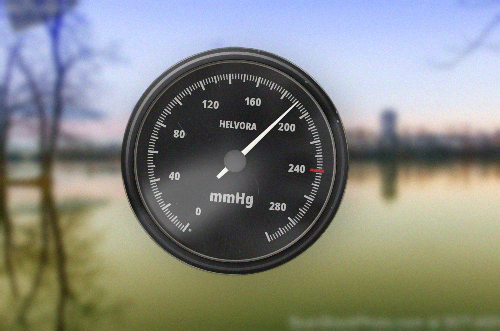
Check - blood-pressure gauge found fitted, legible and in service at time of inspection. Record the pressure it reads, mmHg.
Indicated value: 190 mmHg
